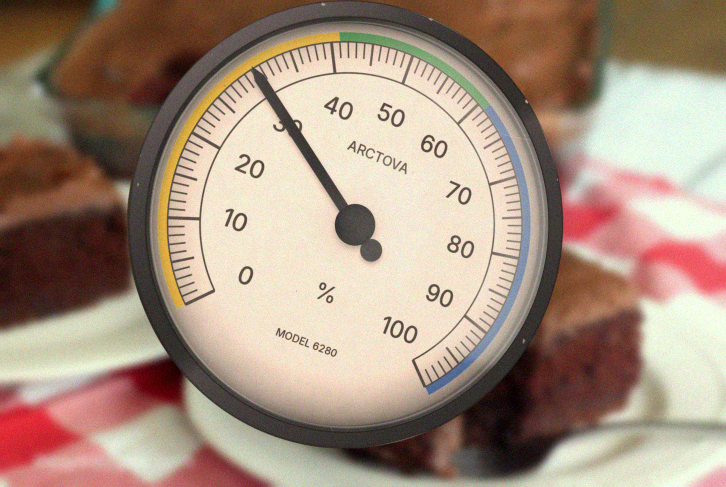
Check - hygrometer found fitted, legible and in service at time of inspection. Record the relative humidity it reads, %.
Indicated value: 30 %
